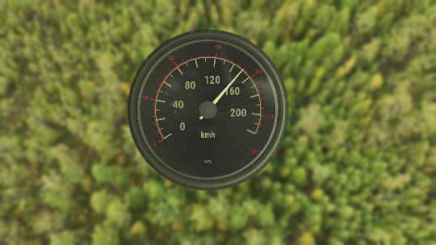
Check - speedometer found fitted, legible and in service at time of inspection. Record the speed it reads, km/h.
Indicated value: 150 km/h
